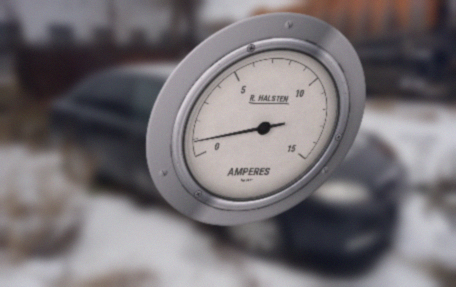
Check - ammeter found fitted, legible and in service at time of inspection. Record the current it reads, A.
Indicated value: 1 A
